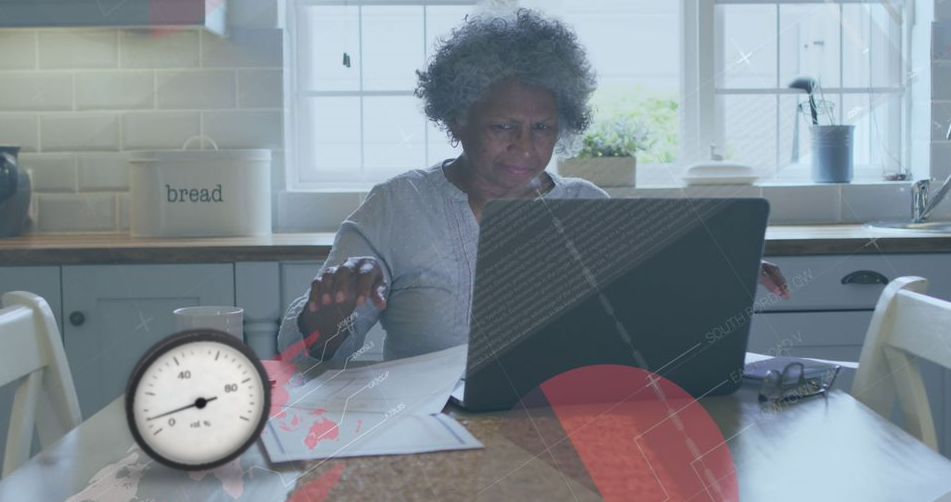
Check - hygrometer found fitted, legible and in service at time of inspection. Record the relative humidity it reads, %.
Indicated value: 8 %
